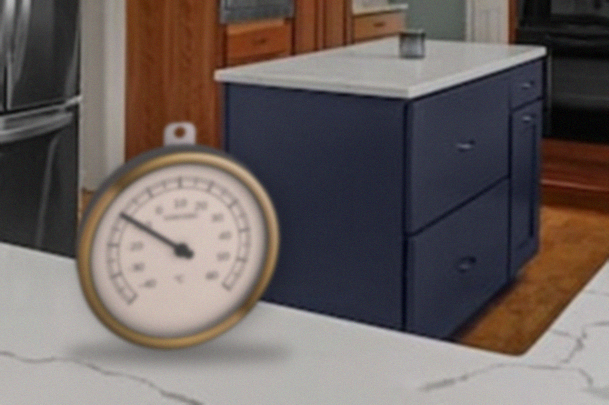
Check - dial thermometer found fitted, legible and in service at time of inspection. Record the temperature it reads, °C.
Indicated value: -10 °C
